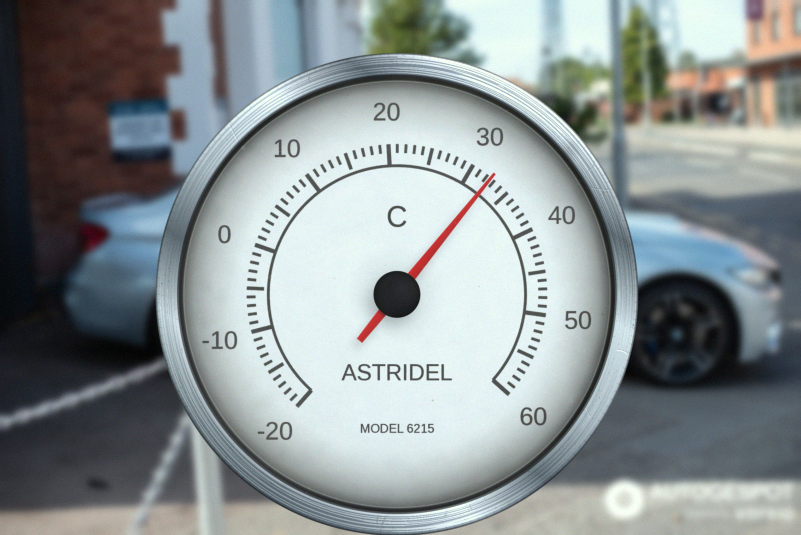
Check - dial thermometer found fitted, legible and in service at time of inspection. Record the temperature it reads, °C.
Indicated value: 32.5 °C
